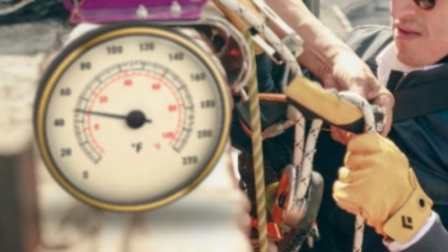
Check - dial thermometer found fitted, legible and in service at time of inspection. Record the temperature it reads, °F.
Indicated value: 50 °F
